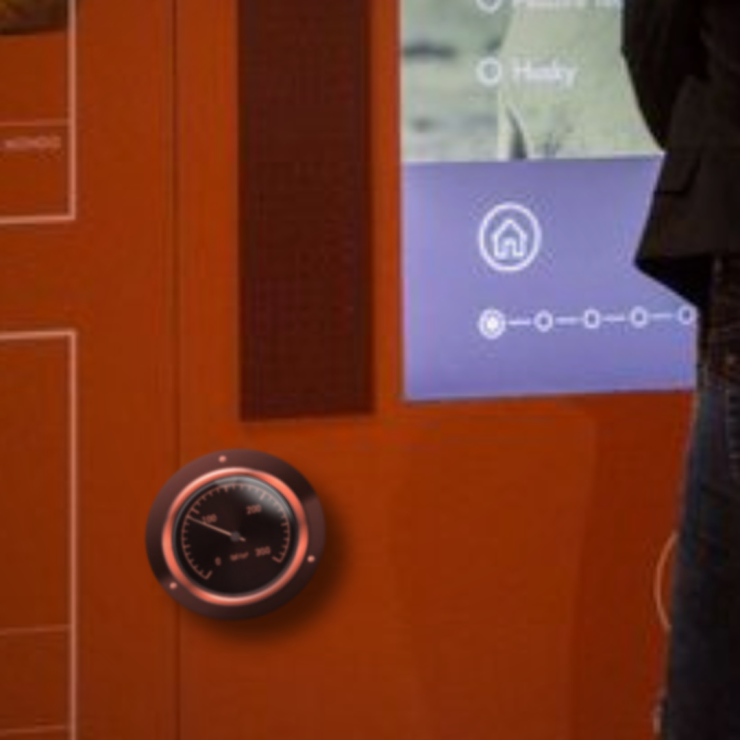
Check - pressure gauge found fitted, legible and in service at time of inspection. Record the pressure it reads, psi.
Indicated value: 90 psi
